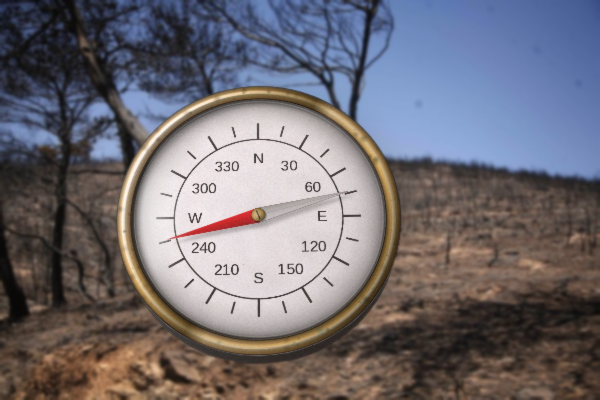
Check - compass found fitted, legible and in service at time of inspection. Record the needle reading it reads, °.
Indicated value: 255 °
